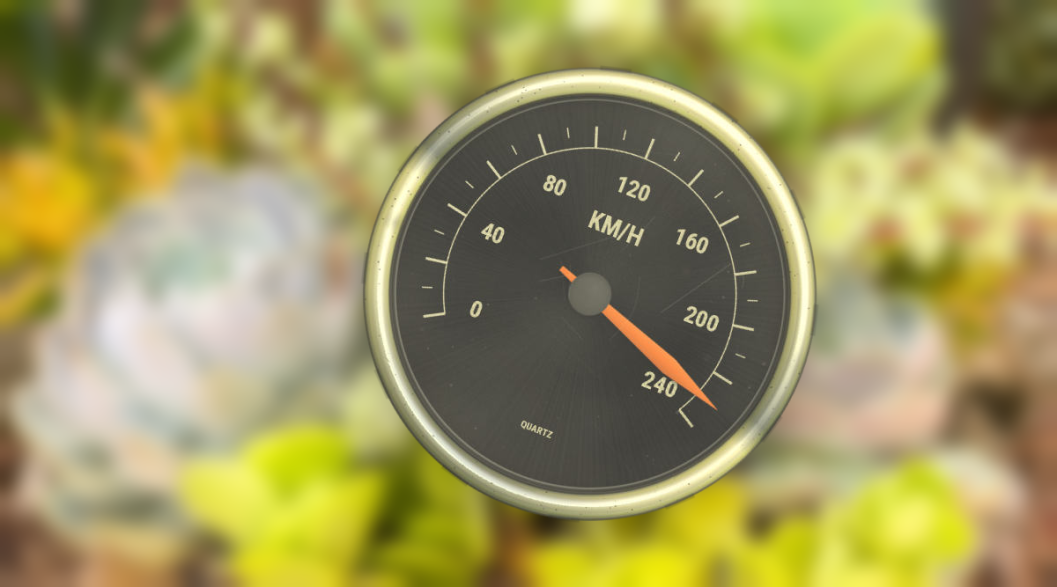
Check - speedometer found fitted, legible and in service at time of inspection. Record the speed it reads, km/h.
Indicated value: 230 km/h
